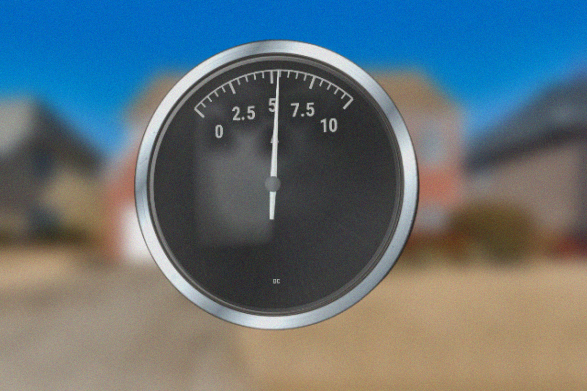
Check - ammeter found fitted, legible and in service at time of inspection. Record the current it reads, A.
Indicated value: 5.5 A
